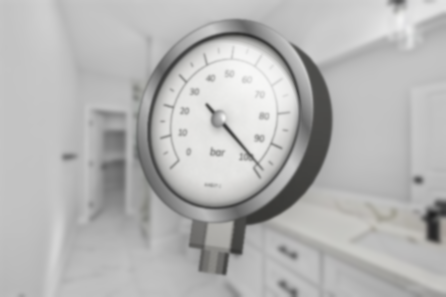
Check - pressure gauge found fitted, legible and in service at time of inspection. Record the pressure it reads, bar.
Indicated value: 97.5 bar
